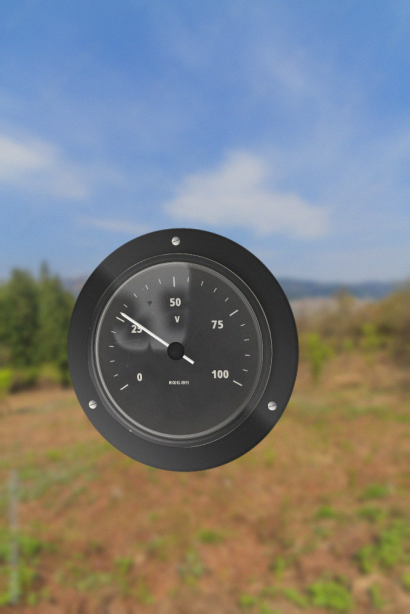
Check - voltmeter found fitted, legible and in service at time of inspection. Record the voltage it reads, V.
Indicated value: 27.5 V
